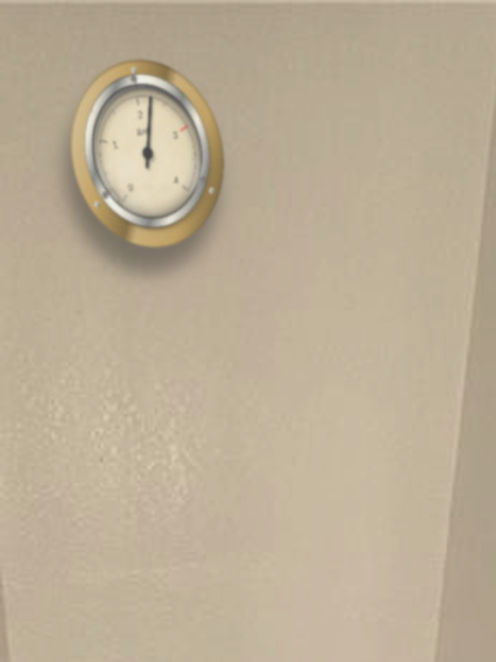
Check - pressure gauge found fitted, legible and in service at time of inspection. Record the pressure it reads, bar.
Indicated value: 2.25 bar
